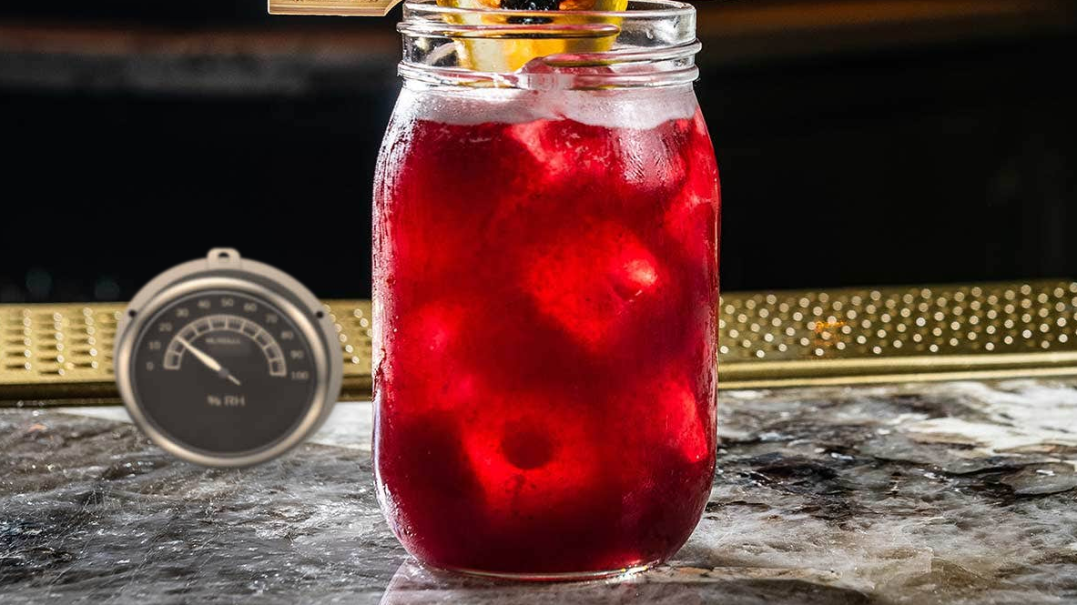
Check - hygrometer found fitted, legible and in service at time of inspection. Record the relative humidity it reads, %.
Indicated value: 20 %
